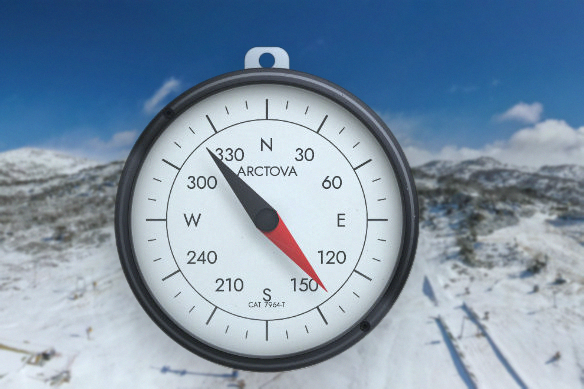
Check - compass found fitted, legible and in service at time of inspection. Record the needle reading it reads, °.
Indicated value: 140 °
